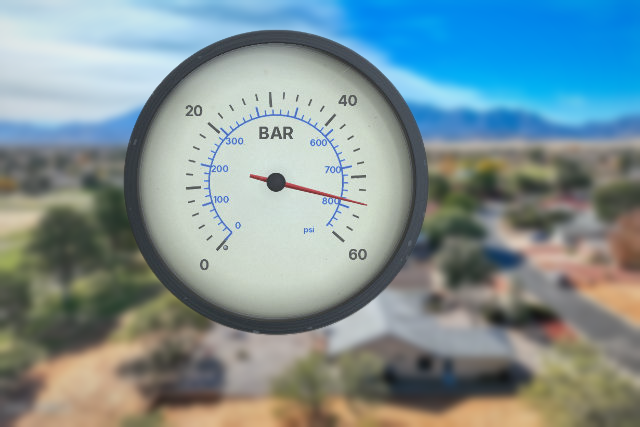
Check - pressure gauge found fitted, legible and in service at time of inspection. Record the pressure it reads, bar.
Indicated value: 54 bar
